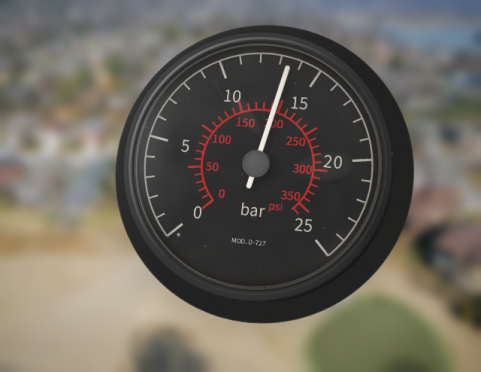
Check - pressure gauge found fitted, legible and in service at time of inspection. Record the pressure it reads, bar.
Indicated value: 13.5 bar
